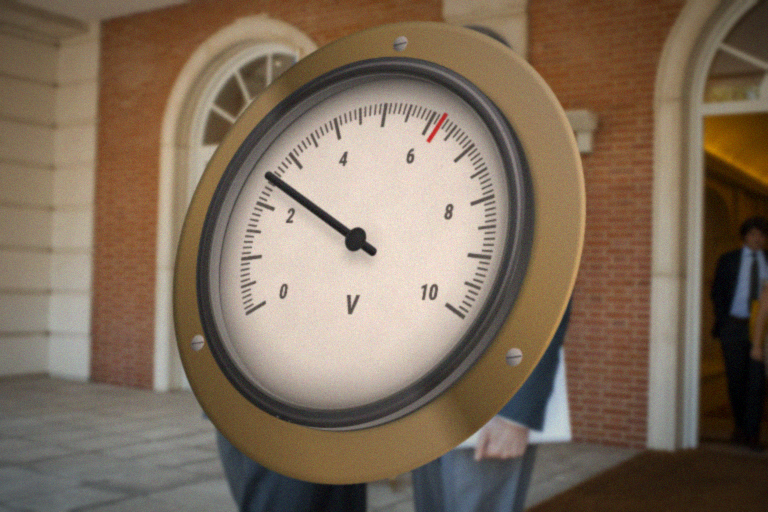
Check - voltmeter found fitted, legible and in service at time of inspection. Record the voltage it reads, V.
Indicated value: 2.5 V
